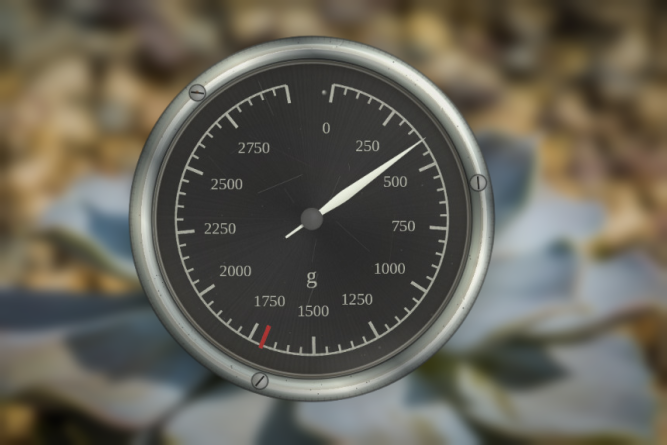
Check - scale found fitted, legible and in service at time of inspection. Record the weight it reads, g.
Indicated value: 400 g
